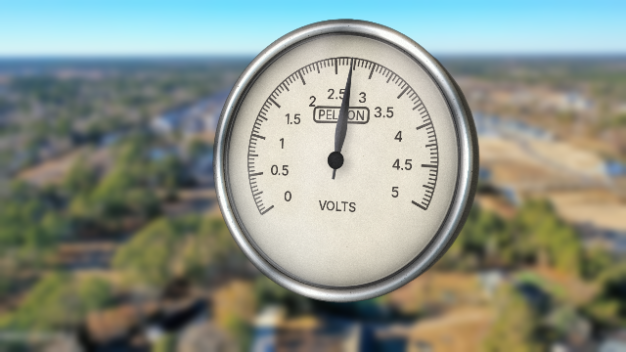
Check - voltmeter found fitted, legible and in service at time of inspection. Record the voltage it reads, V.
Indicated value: 2.75 V
